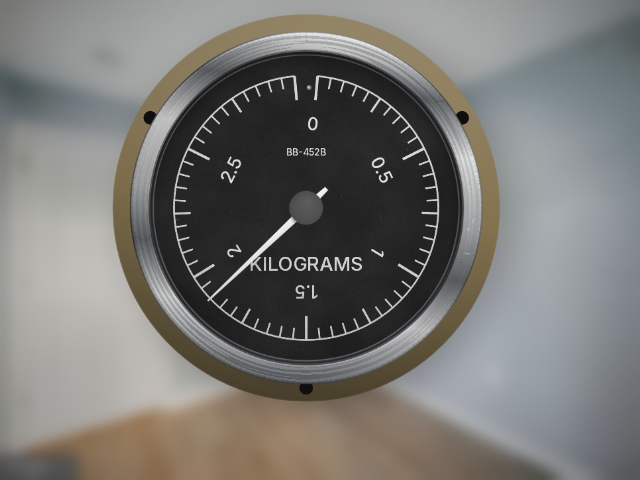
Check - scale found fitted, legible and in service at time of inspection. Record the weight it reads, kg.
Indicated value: 1.9 kg
